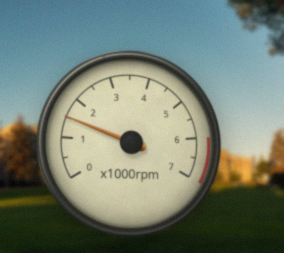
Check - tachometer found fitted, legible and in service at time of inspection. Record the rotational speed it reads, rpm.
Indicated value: 1500 rpm
